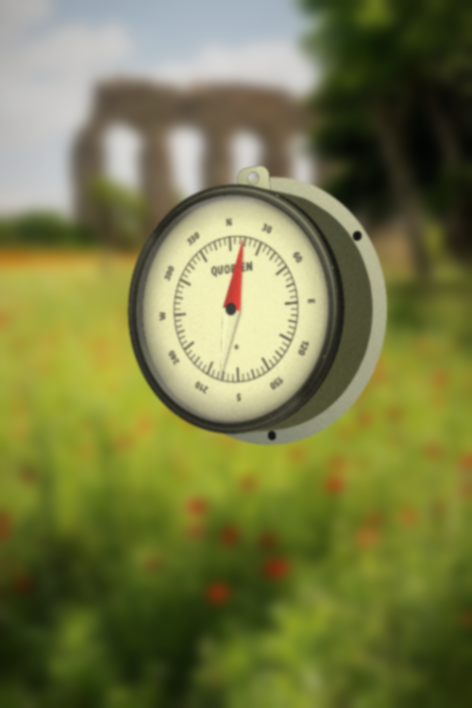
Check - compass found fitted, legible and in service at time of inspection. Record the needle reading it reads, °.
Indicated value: 15 °
